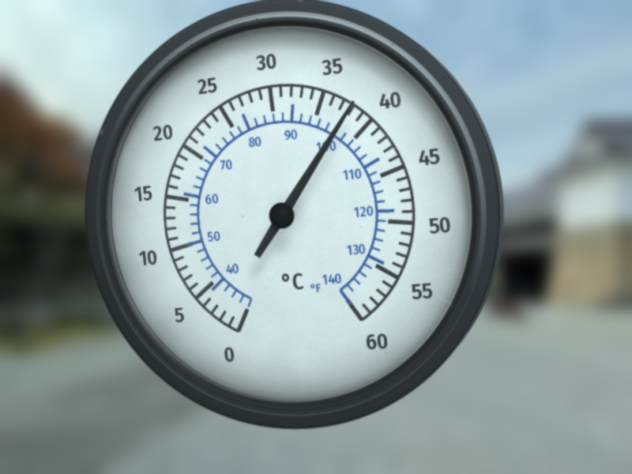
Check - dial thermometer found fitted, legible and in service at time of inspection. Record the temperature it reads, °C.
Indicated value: 38 °C
